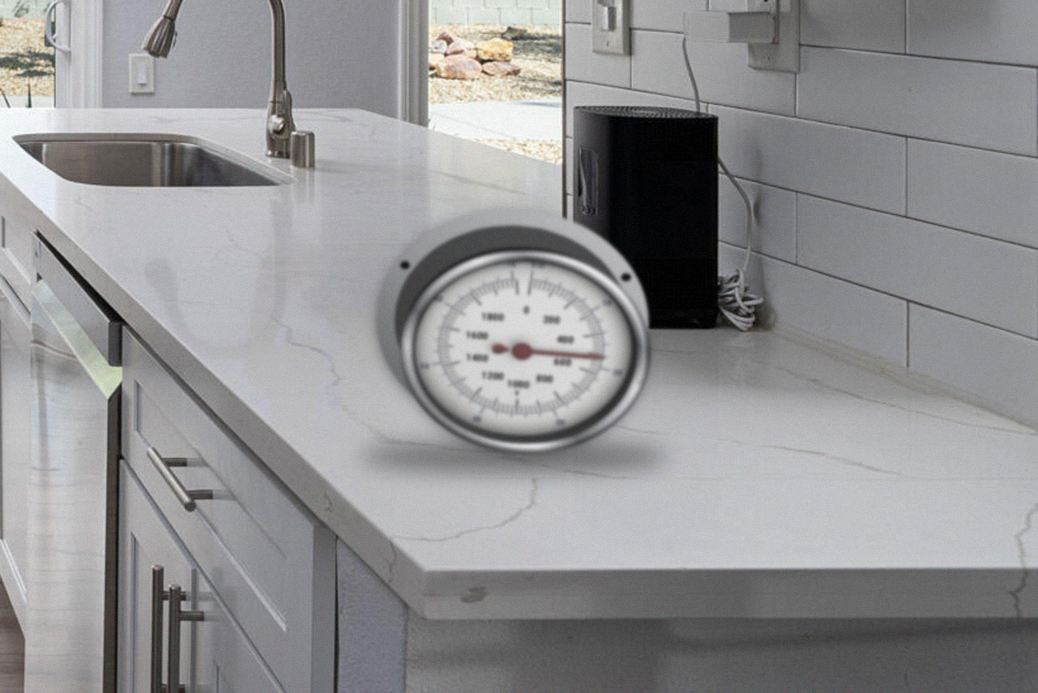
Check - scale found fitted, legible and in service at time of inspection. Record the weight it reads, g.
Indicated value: 500 g
